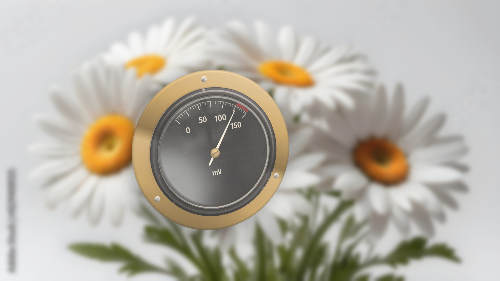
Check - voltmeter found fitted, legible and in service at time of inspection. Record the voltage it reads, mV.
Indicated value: 125 mV
